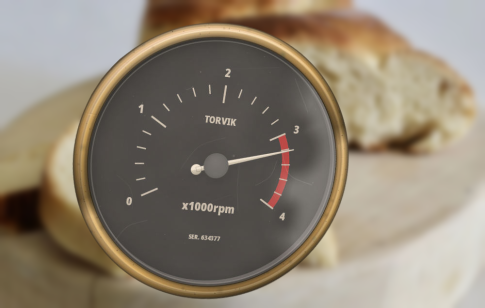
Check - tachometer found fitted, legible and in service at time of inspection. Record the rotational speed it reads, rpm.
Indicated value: 3200 rpm
